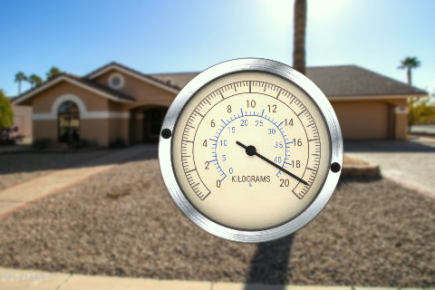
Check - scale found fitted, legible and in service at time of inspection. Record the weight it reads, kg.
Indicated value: 19 kg
